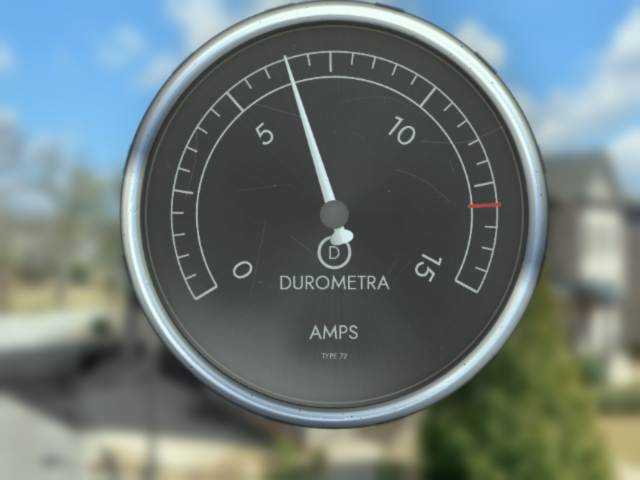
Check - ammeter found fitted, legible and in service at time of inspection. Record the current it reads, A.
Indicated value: 6.5 A
